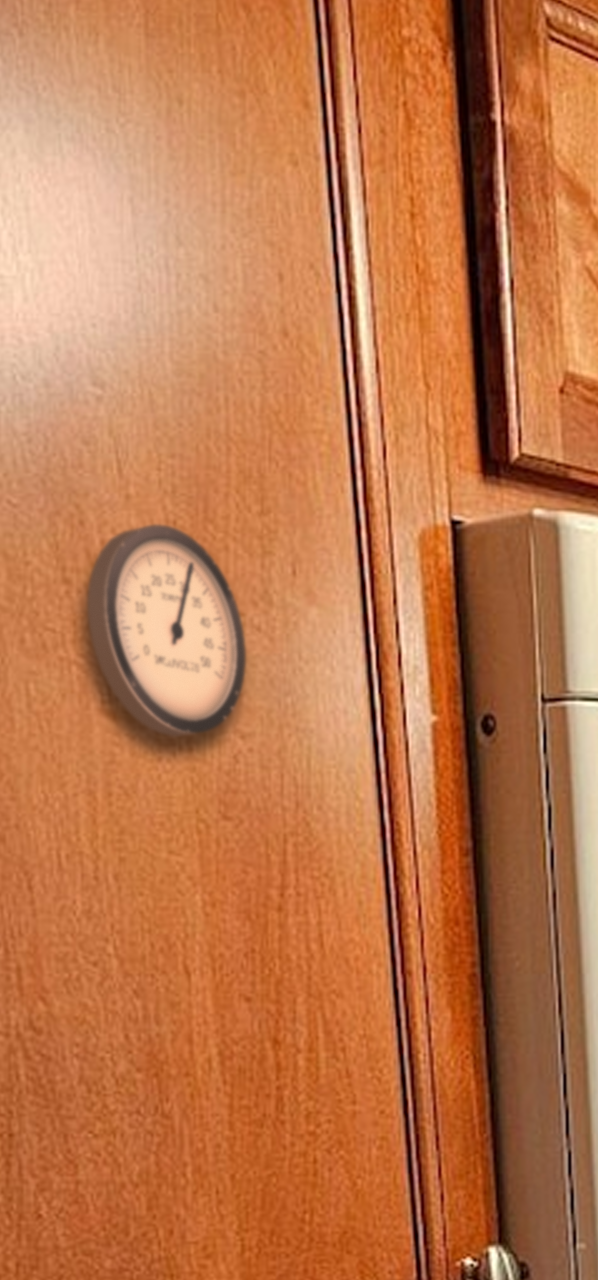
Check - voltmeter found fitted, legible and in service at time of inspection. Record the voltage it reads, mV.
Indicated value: 30 mV
